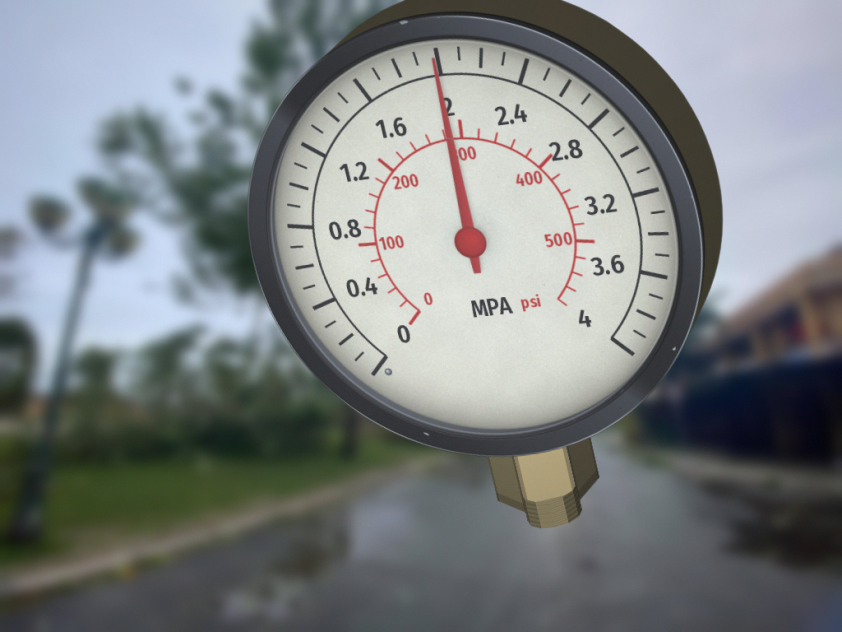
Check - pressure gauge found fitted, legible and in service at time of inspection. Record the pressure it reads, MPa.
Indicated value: 2 MPa
